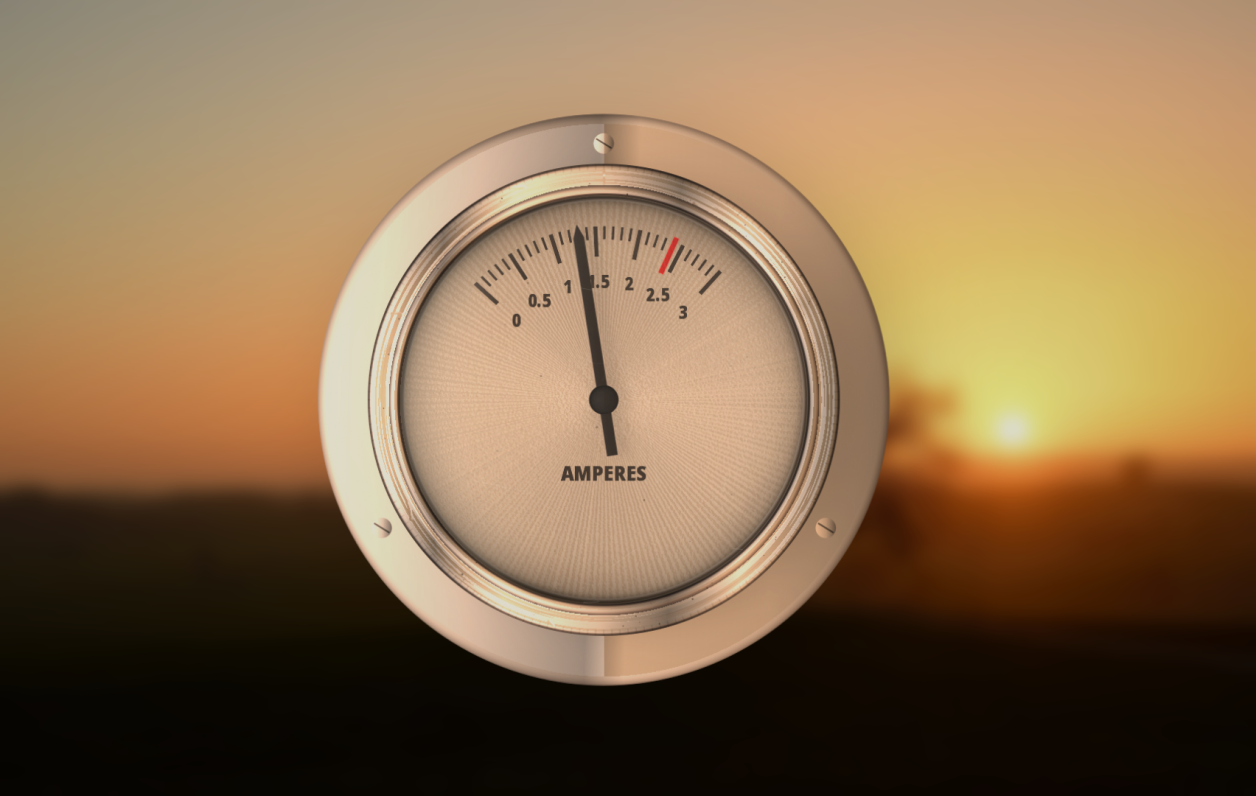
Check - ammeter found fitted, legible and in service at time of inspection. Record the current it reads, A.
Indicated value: 1.3 A
